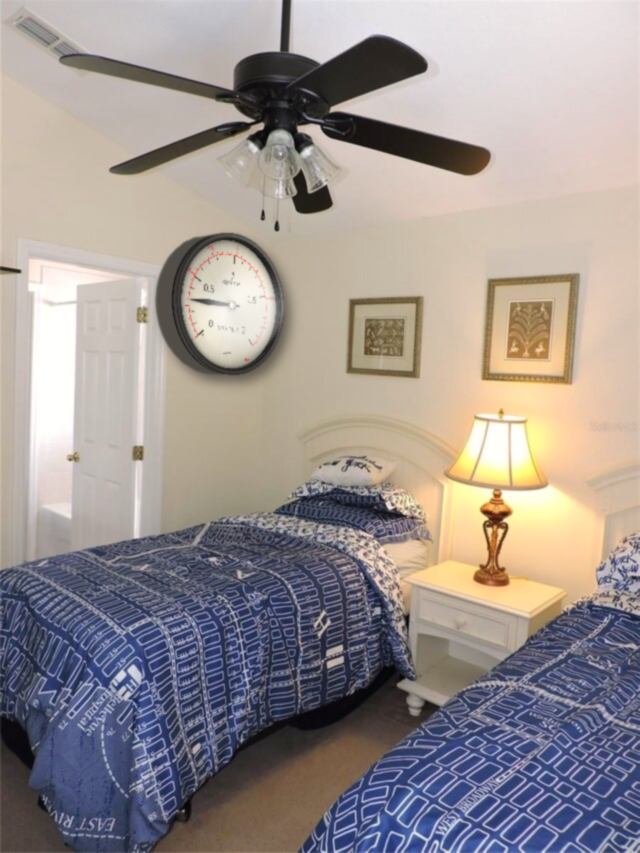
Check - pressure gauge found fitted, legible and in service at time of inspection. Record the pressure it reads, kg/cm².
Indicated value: 0.3 kg/cm²
